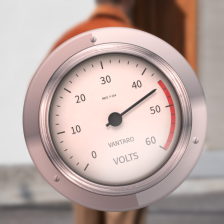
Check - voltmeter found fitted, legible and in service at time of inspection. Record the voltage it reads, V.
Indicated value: 45 V
